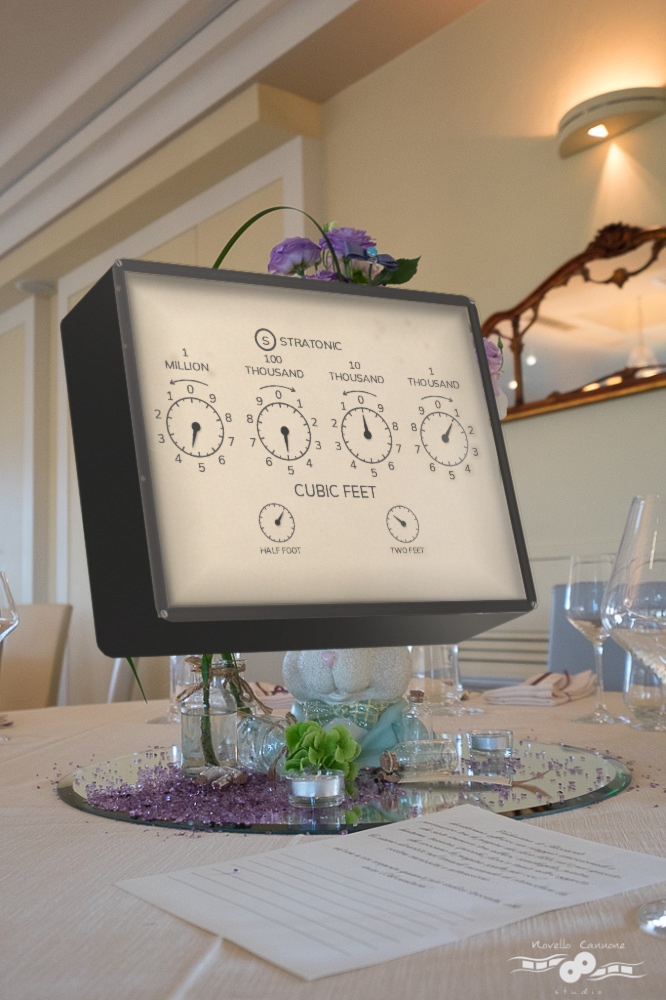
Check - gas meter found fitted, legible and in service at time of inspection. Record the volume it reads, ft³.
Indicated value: 450100 ft³
